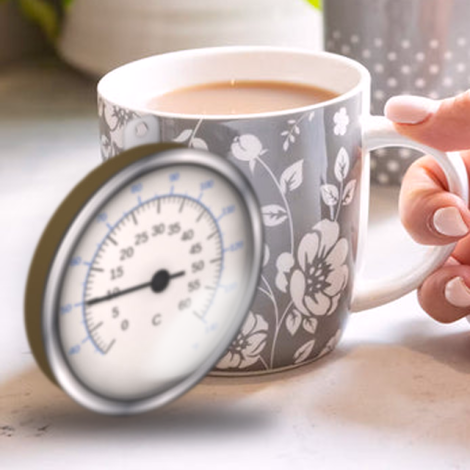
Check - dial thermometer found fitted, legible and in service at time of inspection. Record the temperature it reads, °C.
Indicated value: 10 °C
